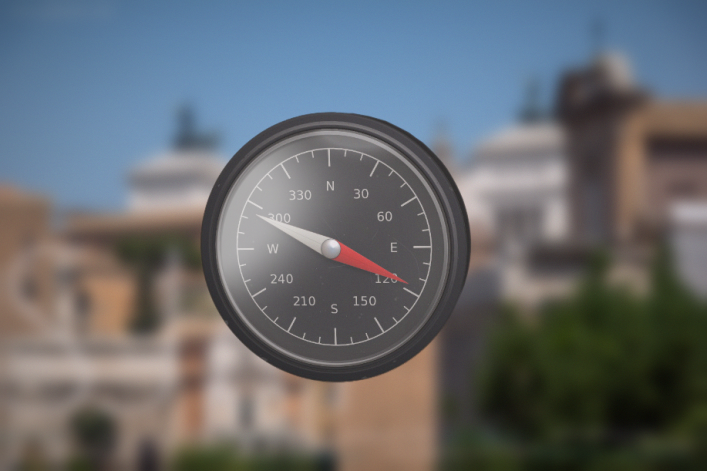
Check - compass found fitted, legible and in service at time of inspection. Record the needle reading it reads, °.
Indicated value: 115 °
